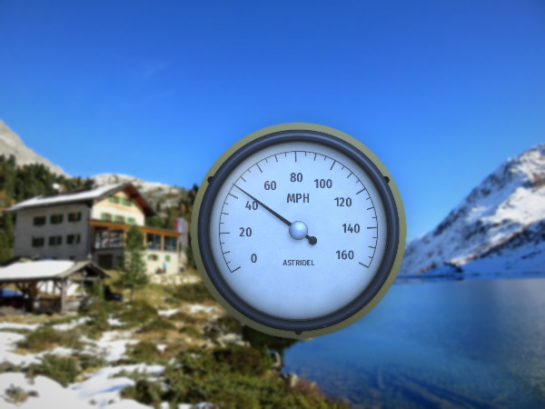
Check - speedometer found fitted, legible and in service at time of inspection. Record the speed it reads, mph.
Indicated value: 45 mph
